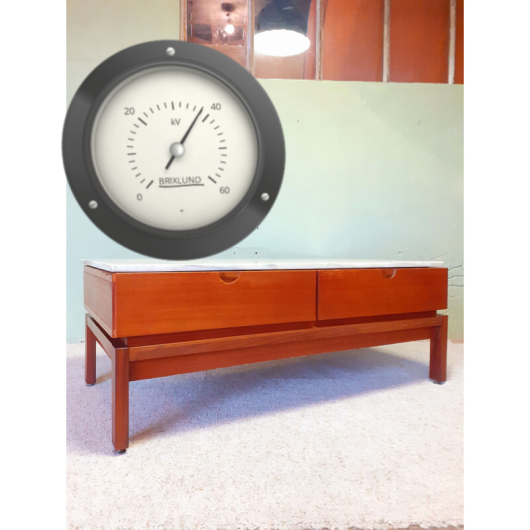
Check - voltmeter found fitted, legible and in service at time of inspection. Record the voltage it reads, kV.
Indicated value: 38 kV
